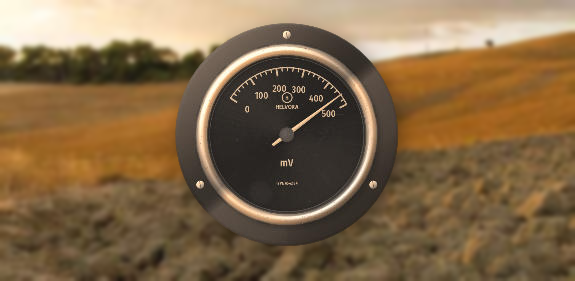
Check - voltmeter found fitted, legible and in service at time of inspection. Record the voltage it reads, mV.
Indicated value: 460 mV
